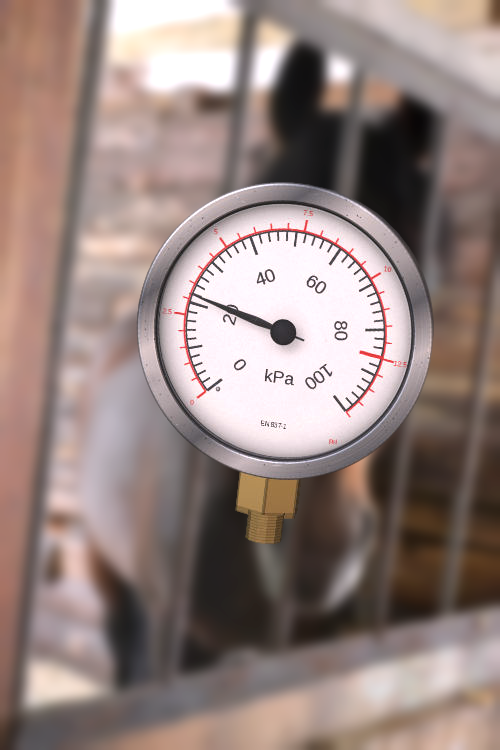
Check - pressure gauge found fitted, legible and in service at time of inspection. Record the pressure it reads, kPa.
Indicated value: 22 kPa
